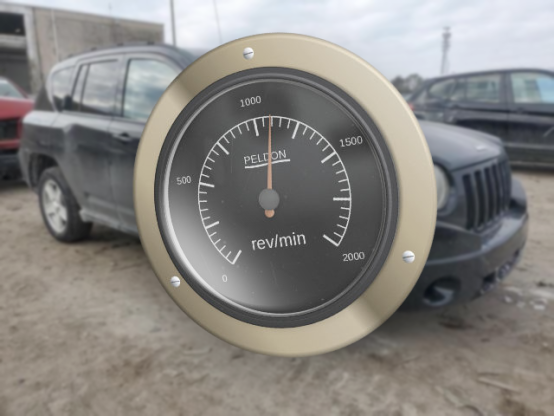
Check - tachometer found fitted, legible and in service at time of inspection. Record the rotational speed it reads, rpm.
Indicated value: 1100 rpm
